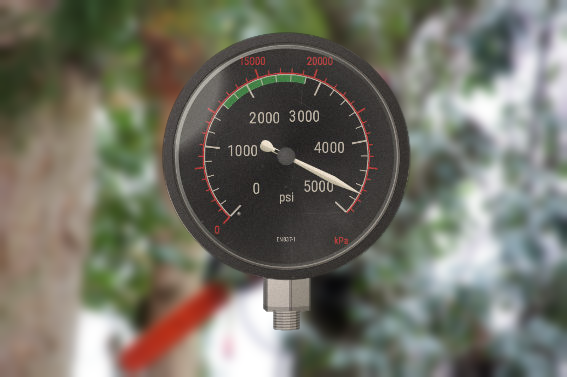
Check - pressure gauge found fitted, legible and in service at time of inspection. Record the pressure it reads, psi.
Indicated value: 4700 psi
